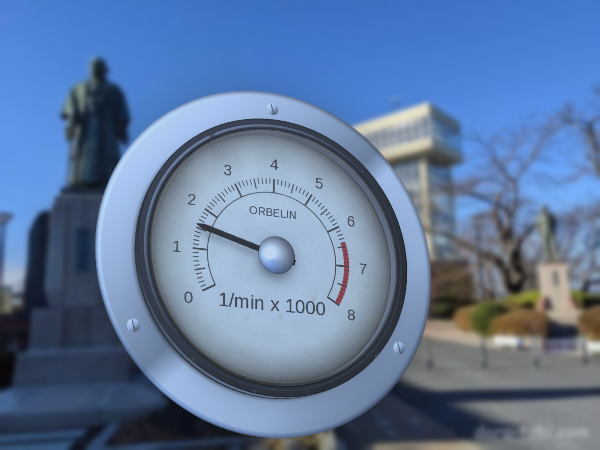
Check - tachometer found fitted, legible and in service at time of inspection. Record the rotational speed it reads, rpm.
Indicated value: 1500 rpm
